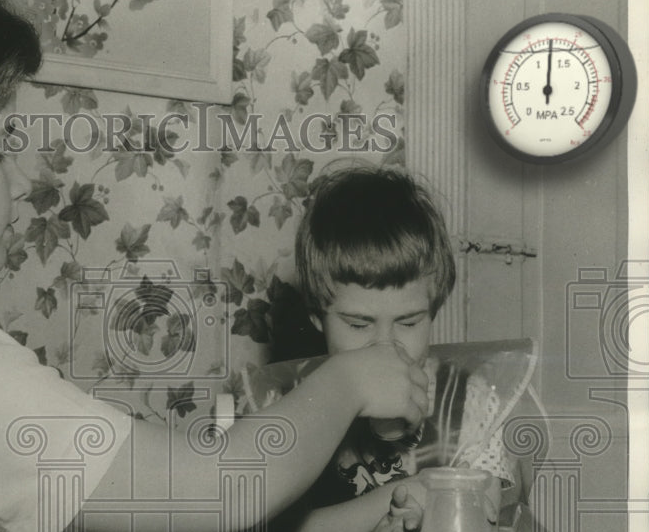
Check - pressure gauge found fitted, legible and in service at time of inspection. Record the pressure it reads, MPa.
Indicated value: 1.25 MPa
